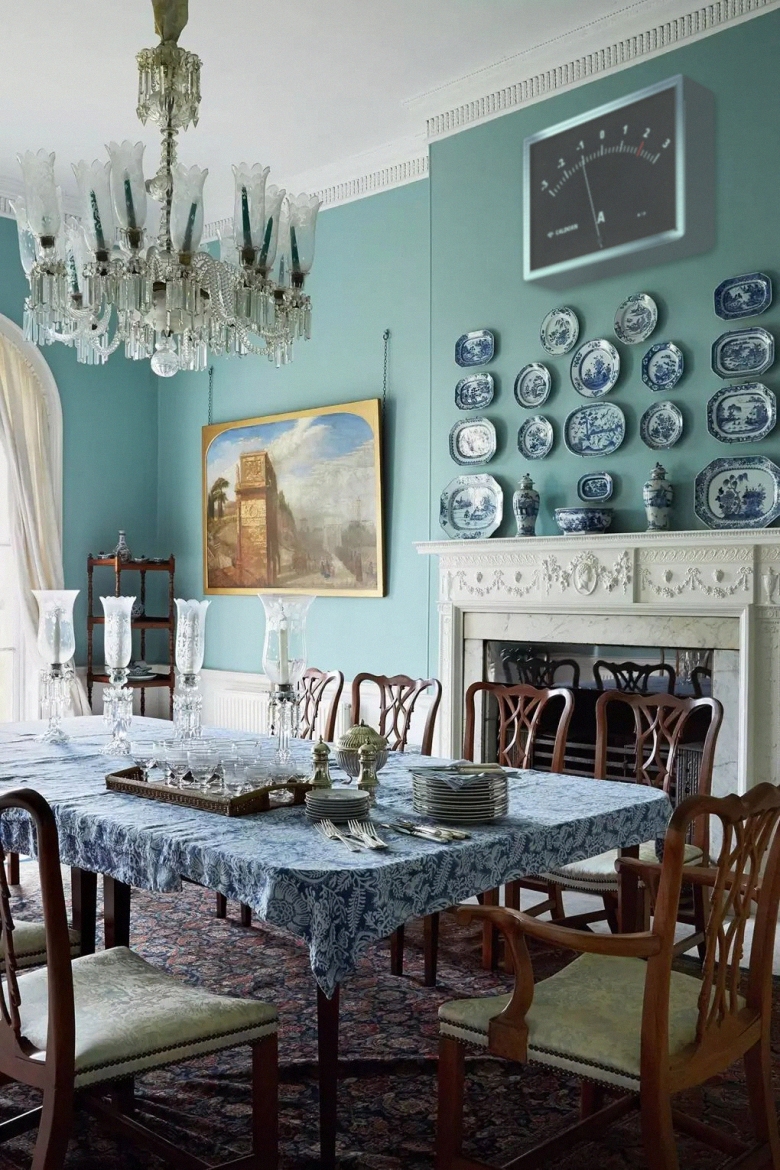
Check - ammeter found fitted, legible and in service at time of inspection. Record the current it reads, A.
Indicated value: -1 A
